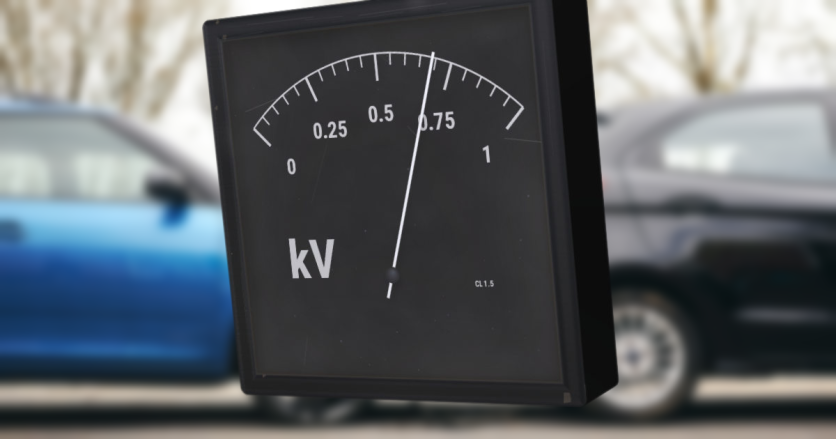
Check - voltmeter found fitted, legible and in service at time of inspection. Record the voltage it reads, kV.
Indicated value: 0.7 kV
